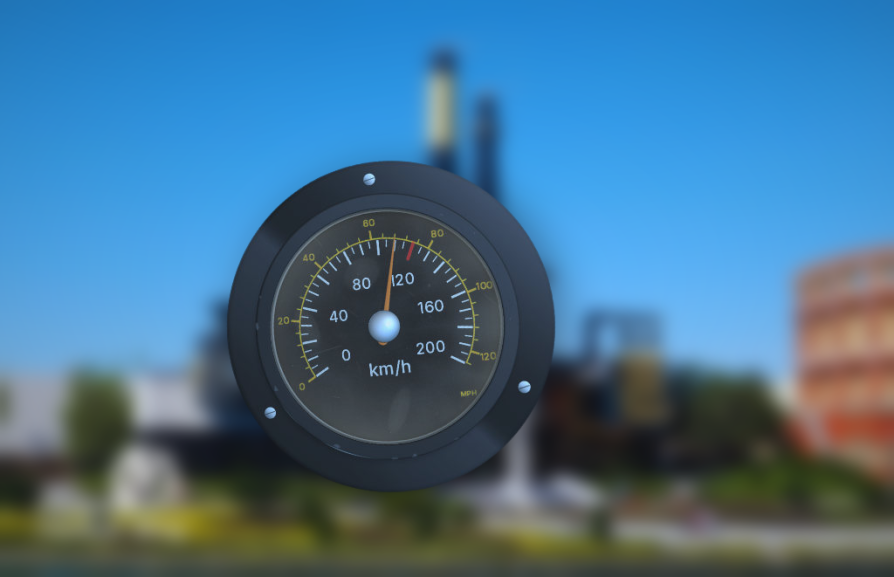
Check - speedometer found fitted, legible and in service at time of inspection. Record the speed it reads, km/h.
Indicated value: 110 km/h
